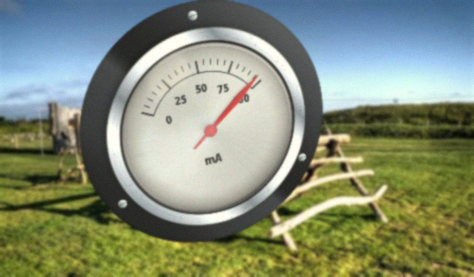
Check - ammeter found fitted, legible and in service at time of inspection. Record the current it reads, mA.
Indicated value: 95 mA
